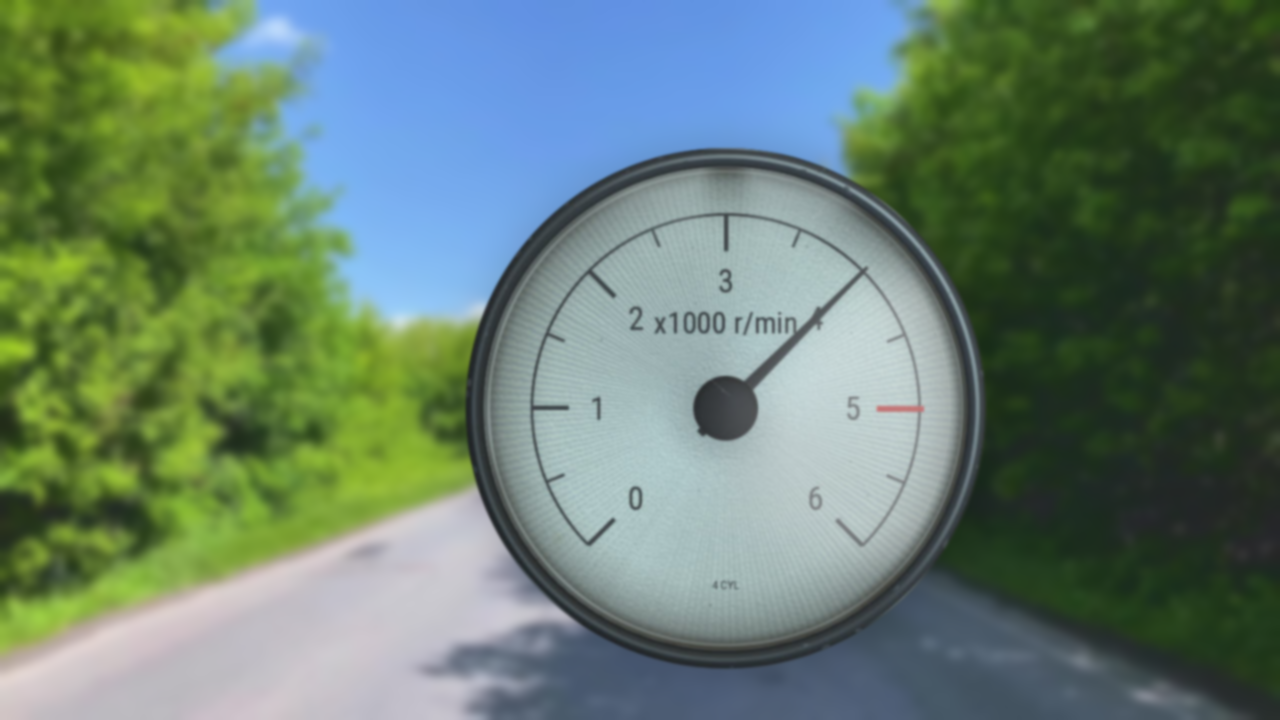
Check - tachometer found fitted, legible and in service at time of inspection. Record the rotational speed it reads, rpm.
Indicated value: 4000 rpm
